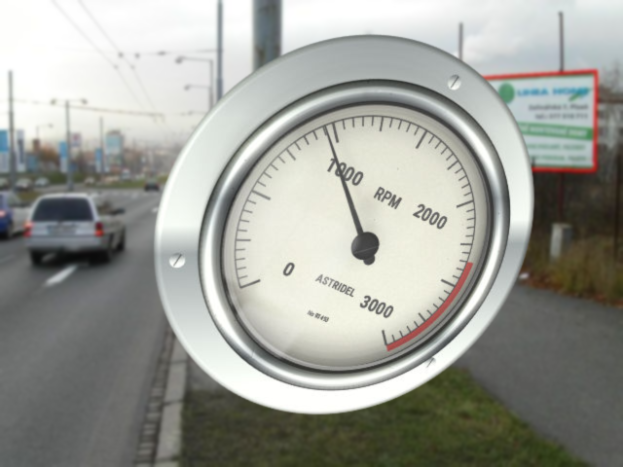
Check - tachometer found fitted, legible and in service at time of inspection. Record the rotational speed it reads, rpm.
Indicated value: 950 rpm
